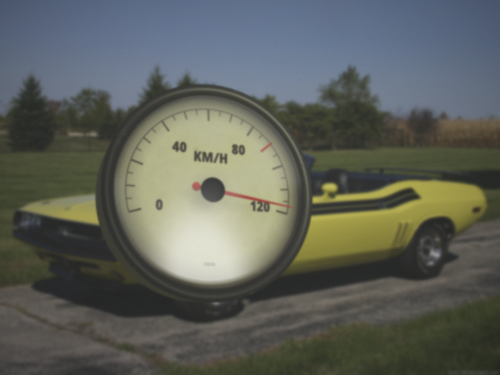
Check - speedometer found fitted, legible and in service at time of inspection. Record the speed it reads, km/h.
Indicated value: 117.5 km/h
